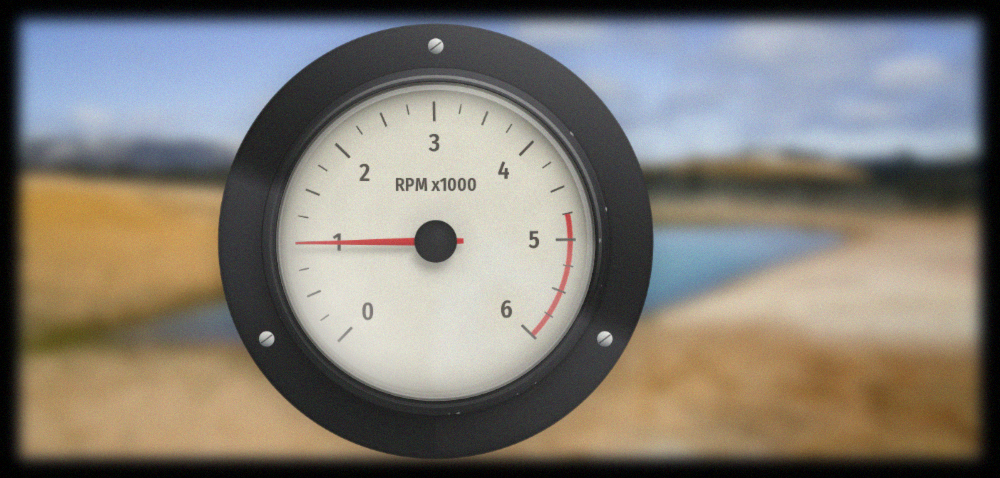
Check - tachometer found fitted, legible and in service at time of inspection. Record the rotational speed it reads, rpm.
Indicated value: 1000 rpm
